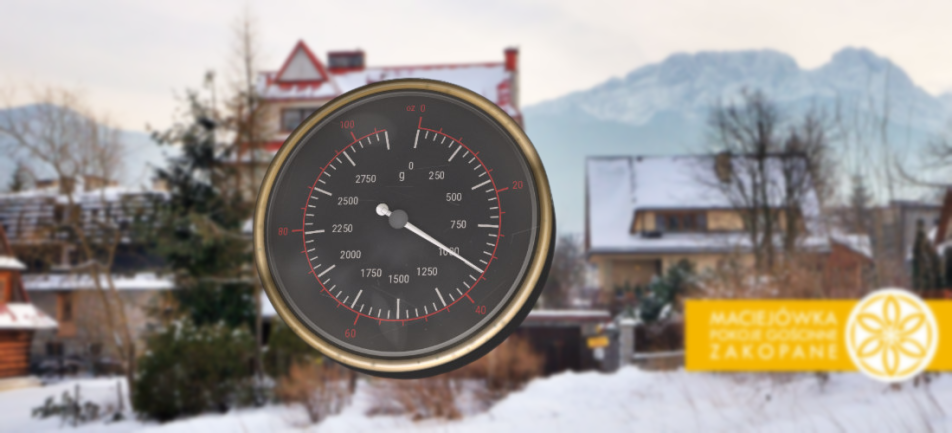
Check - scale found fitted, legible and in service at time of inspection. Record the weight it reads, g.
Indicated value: 1000 g
